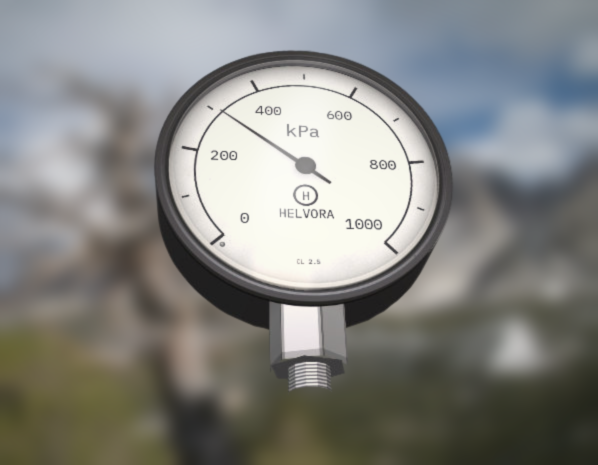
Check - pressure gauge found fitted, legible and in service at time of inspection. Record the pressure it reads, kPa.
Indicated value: 300 kPa
